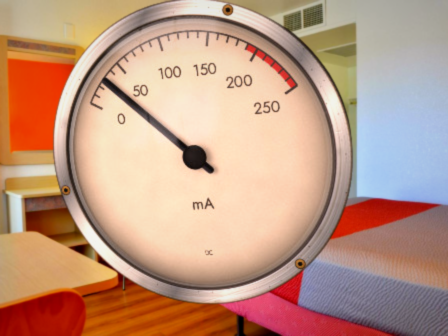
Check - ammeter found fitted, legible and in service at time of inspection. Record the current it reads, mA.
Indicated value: 30 mA
